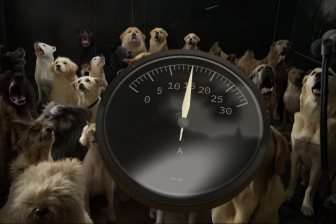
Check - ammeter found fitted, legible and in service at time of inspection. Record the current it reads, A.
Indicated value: 15 A
